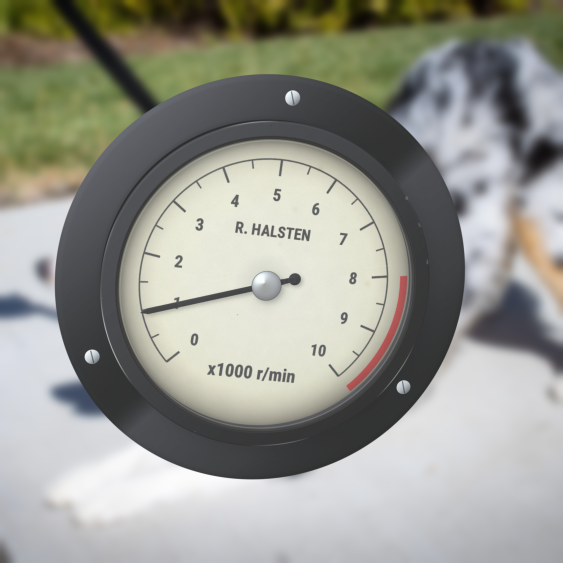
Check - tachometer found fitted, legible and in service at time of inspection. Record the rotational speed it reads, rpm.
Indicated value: 1000 rpm
